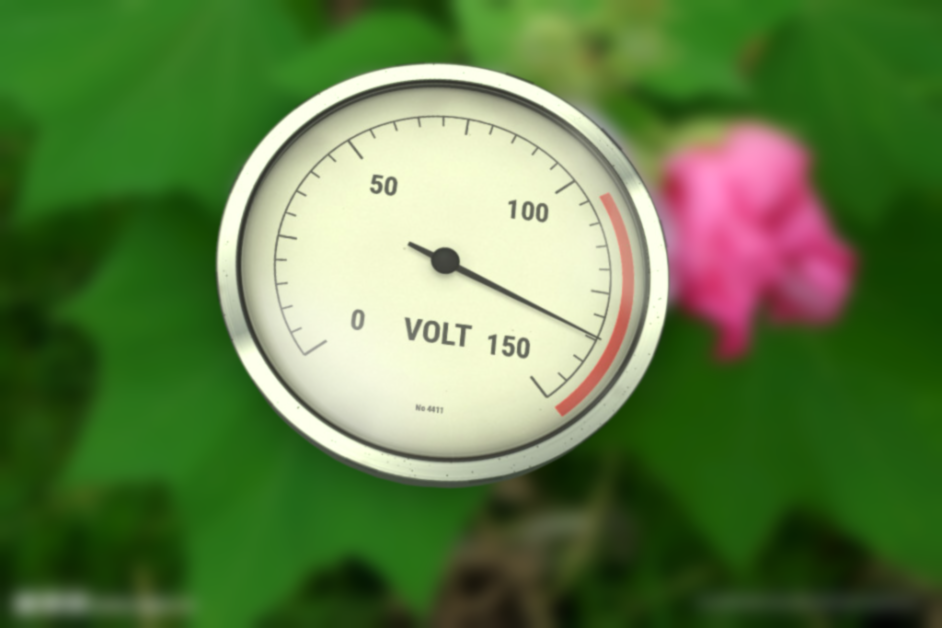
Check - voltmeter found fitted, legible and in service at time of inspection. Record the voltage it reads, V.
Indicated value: 135 V
